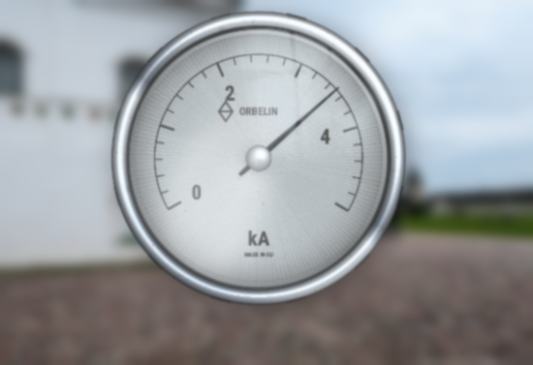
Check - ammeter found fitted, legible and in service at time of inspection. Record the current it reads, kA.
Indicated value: 3.5 kA
